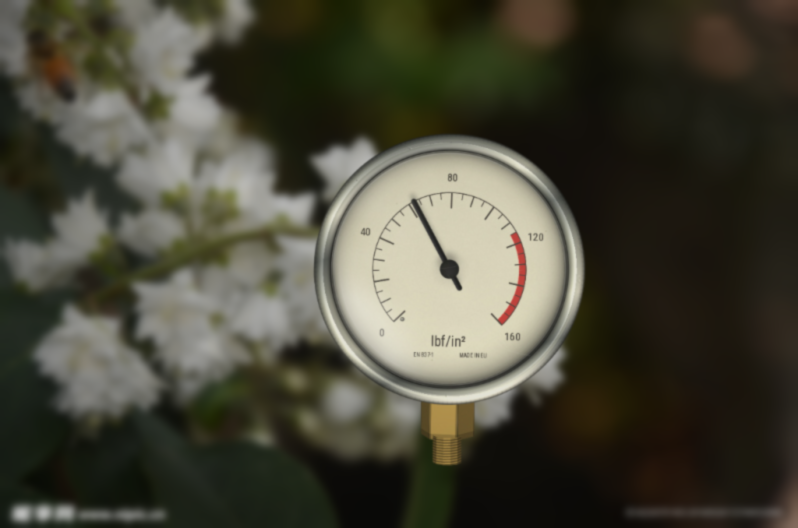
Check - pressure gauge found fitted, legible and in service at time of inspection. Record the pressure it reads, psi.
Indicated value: 62.5 psi
